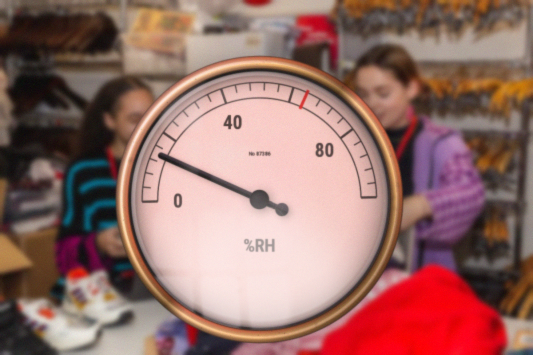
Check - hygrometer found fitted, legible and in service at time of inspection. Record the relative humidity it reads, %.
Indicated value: 14 %
